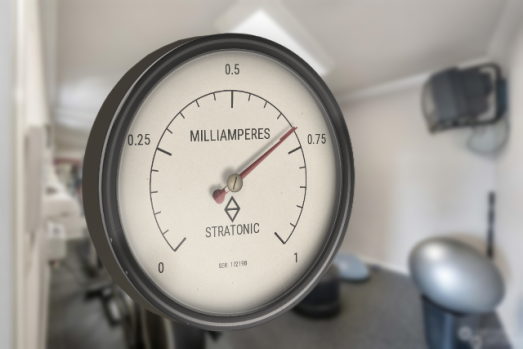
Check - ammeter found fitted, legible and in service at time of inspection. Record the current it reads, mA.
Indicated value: 0.7 mA
